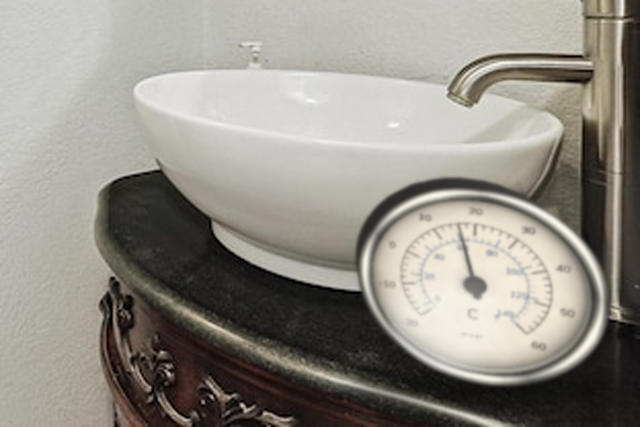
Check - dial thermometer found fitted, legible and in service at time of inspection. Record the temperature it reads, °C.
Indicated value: 16 °C
